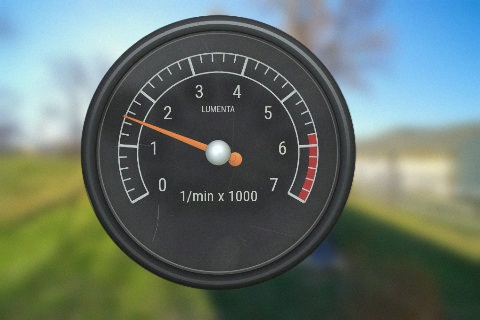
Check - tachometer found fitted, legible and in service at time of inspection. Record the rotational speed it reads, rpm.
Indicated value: 1500 rpm
